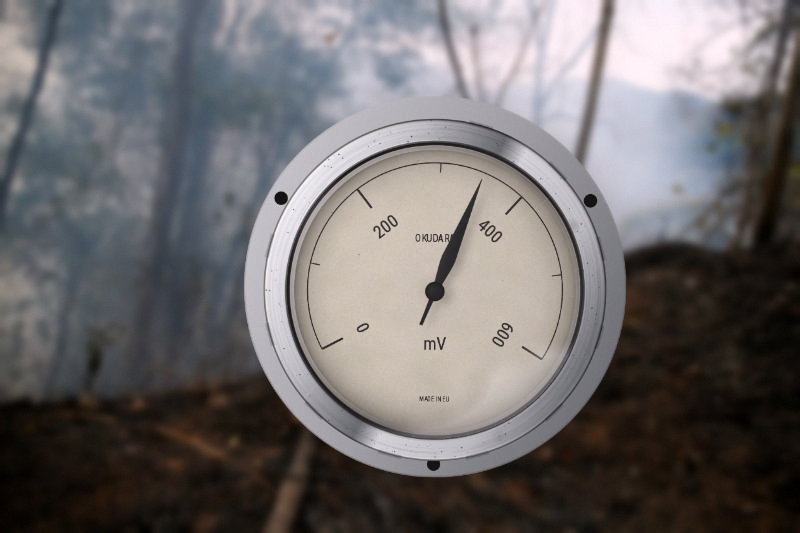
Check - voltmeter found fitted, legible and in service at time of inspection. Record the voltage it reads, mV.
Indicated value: 350 mV
